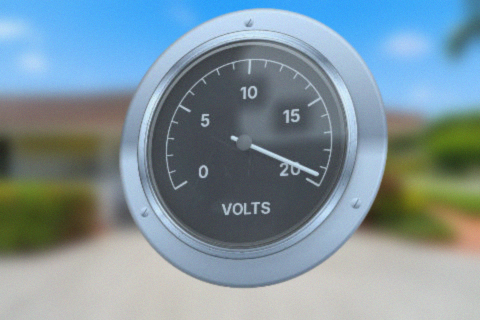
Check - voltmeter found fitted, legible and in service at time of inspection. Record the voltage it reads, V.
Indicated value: 19.5 V
